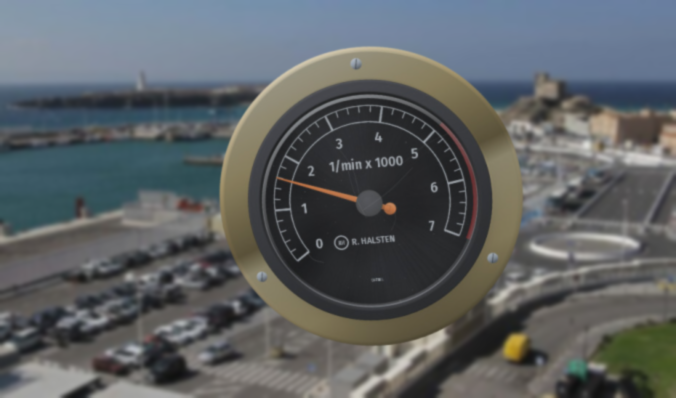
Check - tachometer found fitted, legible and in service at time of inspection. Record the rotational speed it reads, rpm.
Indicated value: 1600 rpm
